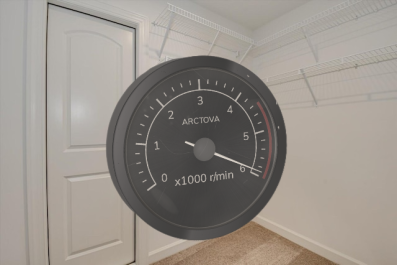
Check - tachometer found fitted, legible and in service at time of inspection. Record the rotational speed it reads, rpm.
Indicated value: 5900 rpm
